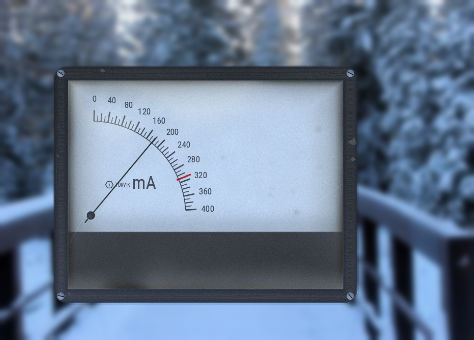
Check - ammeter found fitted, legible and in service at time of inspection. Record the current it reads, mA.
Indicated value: 180 mA
